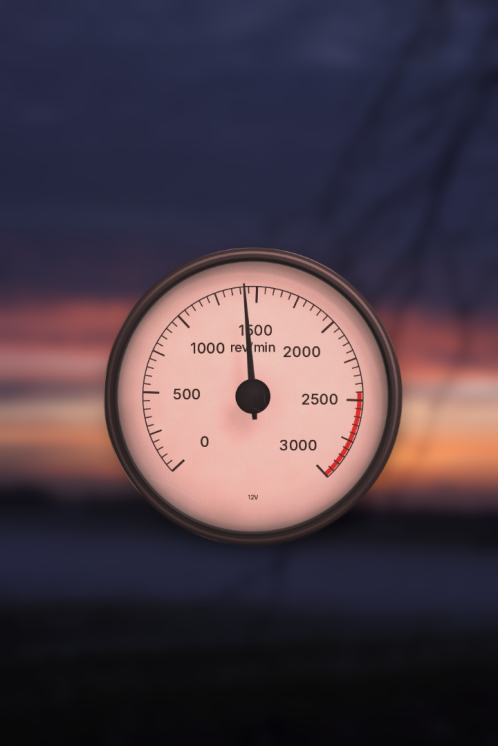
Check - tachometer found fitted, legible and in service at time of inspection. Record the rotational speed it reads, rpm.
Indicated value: 1425 rpm
